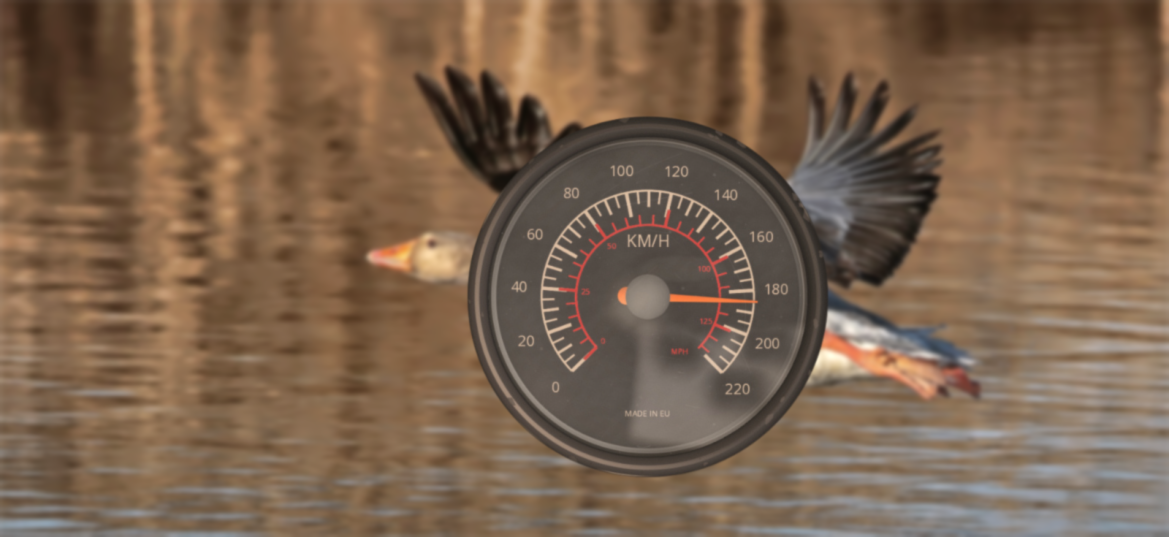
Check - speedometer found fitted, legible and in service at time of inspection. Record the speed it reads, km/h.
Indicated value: 185 km/h
